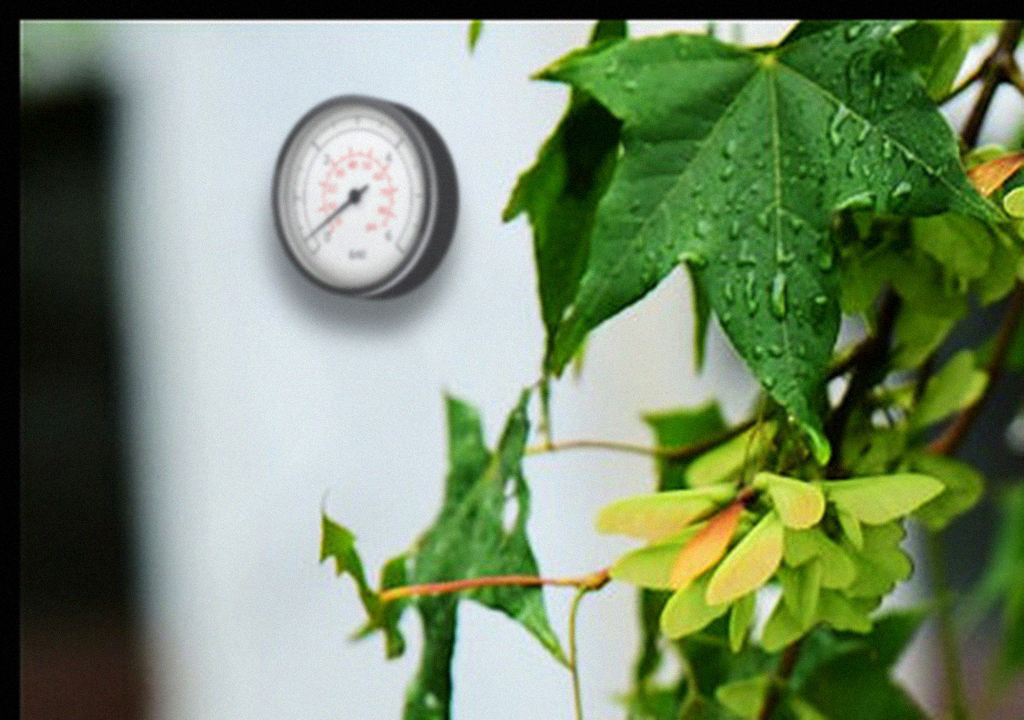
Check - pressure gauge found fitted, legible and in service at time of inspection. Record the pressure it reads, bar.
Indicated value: 0.25 bar
